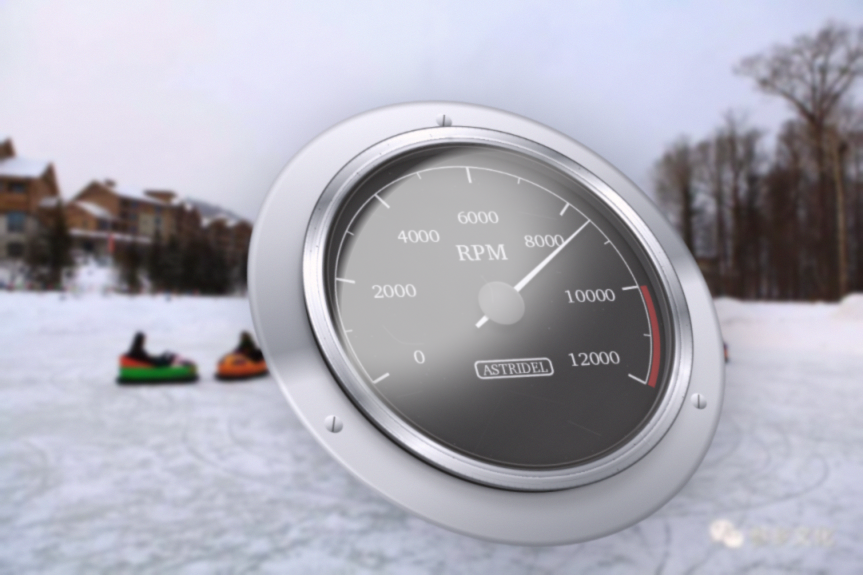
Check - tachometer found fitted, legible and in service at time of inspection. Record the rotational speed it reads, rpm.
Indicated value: 8500 rpm
